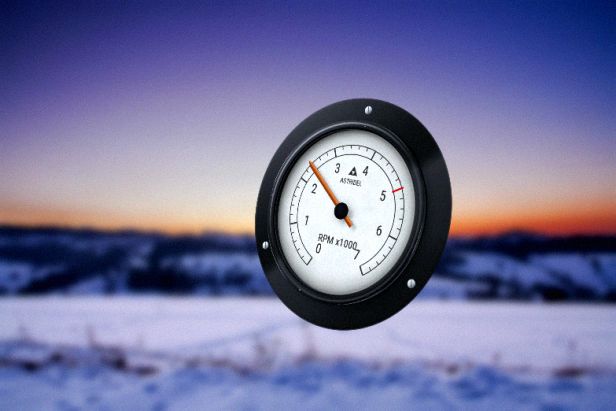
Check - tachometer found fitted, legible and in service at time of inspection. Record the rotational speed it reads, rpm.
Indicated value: 2400 rpm
